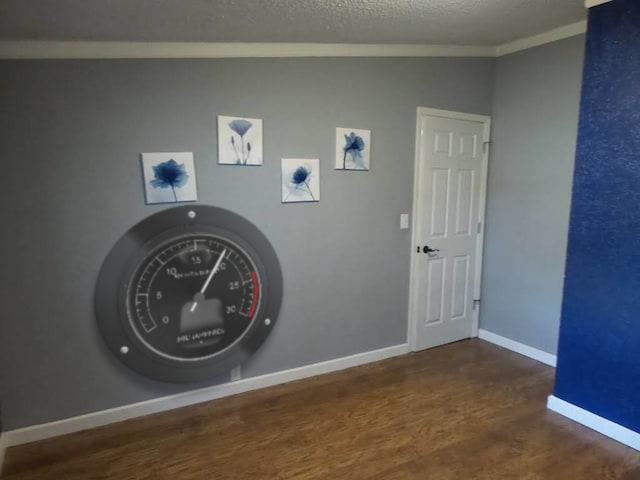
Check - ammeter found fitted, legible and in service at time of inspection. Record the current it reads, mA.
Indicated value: 19 mA
